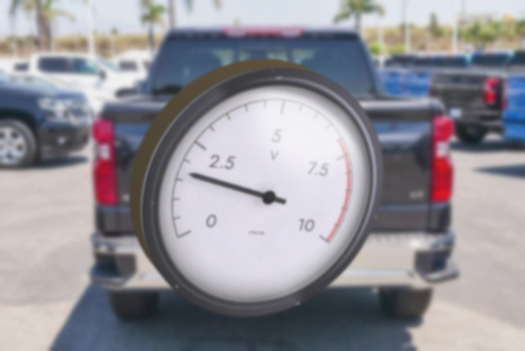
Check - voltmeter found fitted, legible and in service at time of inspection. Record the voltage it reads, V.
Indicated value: 1.75 V
